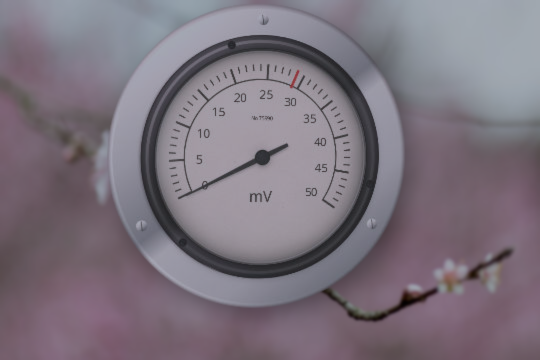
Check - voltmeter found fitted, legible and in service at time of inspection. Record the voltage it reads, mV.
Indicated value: 0 mV
